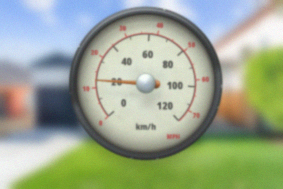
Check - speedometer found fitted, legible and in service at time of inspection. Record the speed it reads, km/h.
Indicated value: 20 km/h
